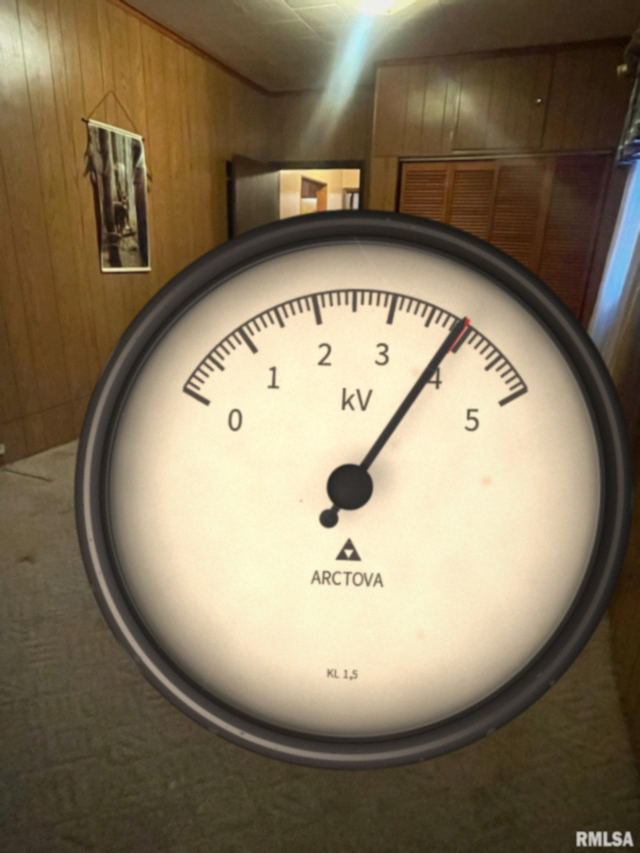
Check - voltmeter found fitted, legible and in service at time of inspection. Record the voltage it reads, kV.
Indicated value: 3.9 kV
